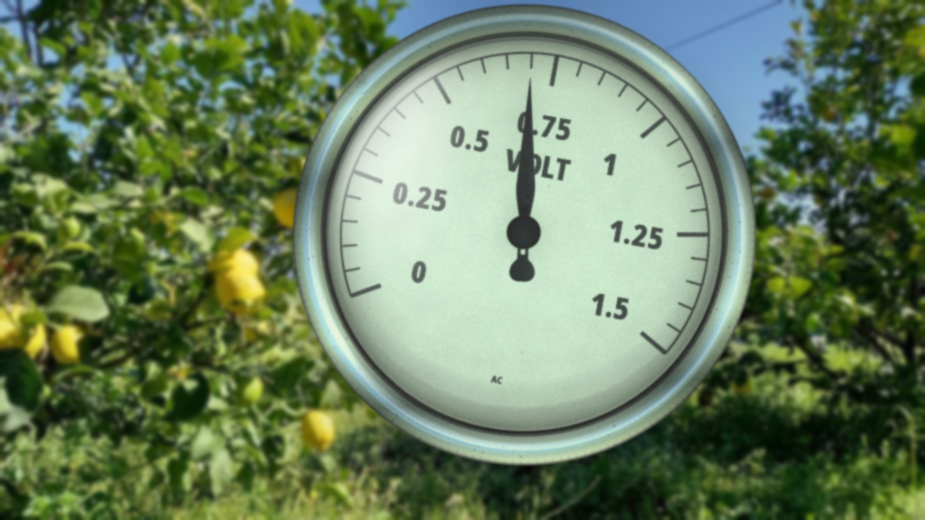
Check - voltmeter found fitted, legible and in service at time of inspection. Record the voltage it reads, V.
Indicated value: 0.7 V
